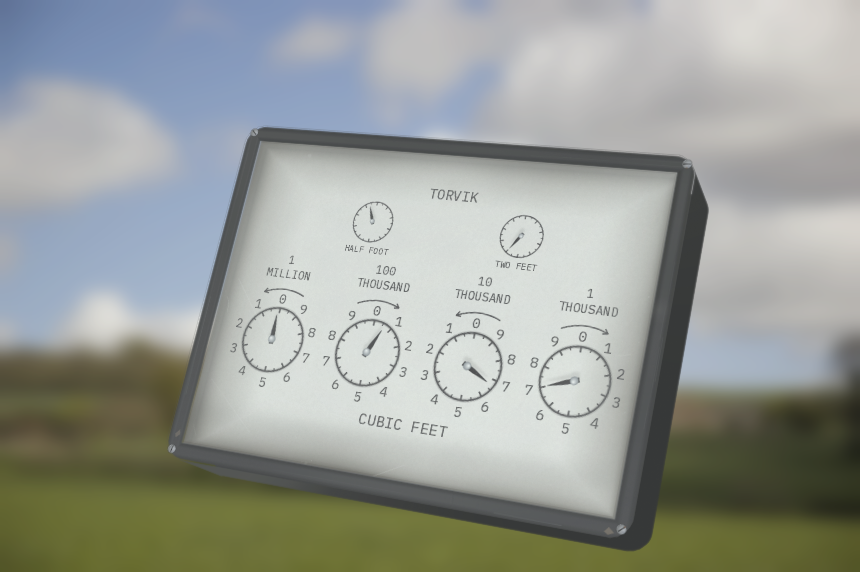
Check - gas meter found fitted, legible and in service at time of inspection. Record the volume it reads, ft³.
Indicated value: 6700 ft³
